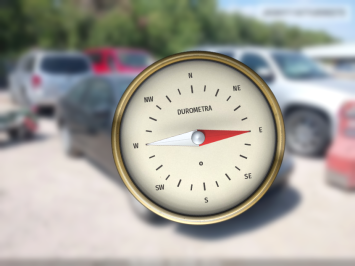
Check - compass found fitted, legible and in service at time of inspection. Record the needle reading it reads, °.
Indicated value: 90 °
